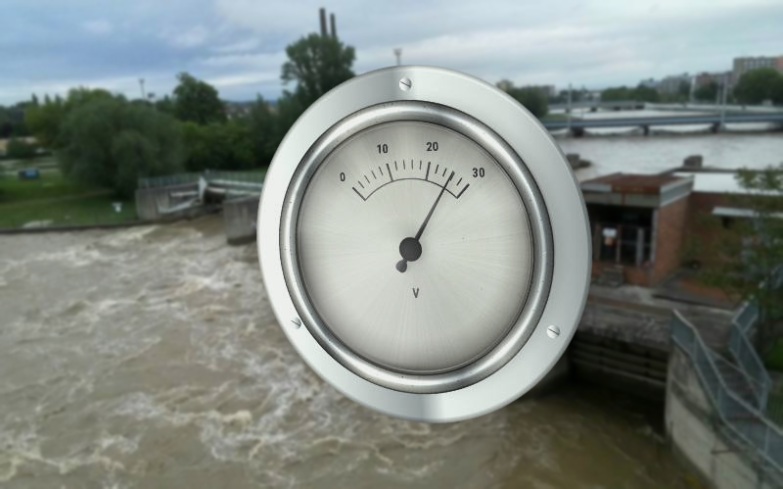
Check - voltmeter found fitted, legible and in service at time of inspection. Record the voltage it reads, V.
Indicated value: 26 V
